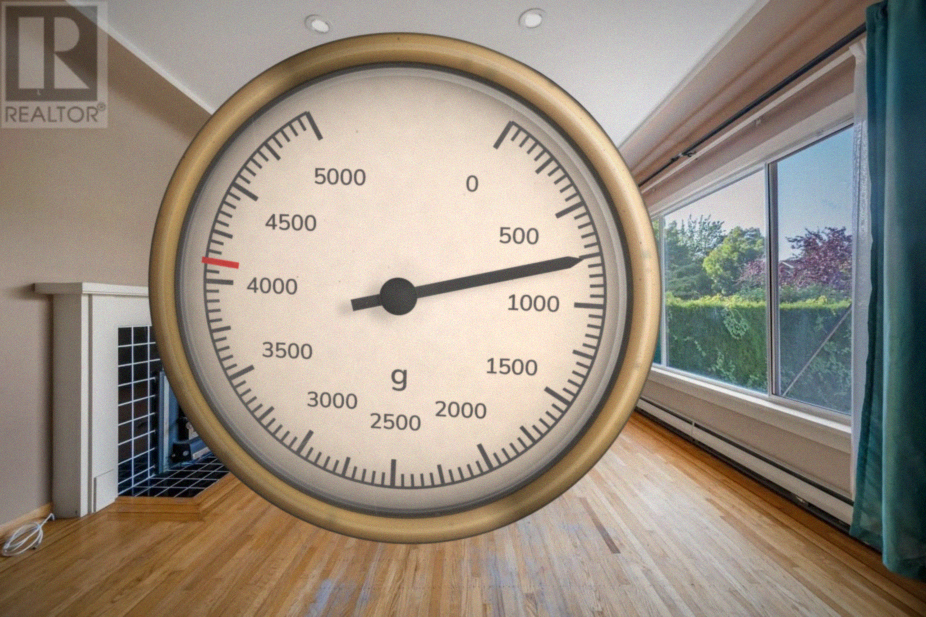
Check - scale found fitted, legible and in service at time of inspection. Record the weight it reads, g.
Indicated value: 750 g
